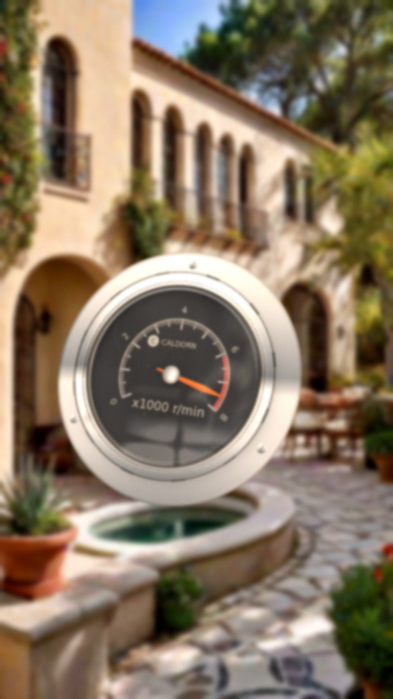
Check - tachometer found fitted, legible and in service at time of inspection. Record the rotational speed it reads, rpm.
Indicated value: 7500 rpm
